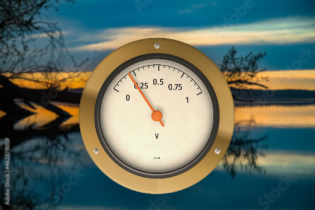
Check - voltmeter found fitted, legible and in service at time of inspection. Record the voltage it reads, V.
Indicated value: 0.2 V
